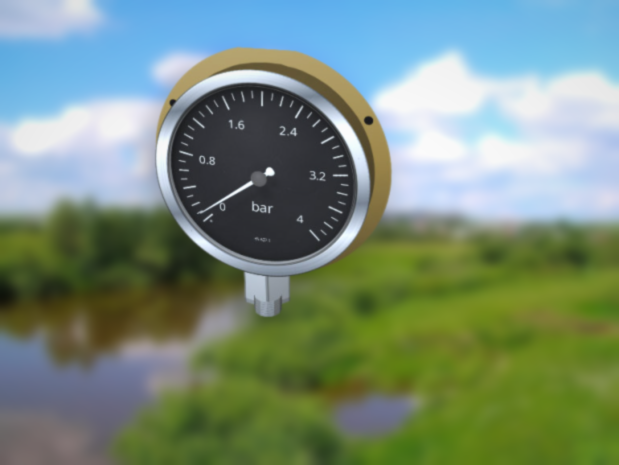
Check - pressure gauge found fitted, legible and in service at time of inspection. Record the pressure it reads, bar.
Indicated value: 0.1 bar
